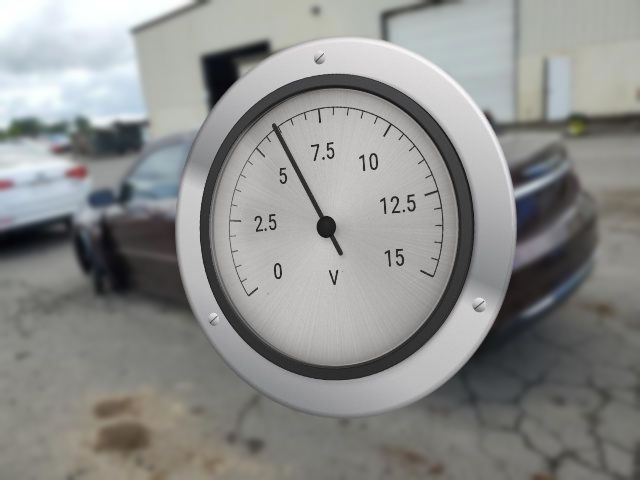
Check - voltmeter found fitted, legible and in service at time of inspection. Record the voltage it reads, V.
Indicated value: 6 V
